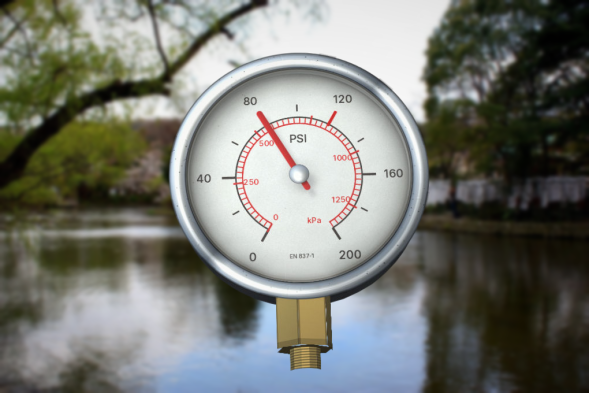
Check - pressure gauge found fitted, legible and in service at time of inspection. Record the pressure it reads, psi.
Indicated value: 80 psi
